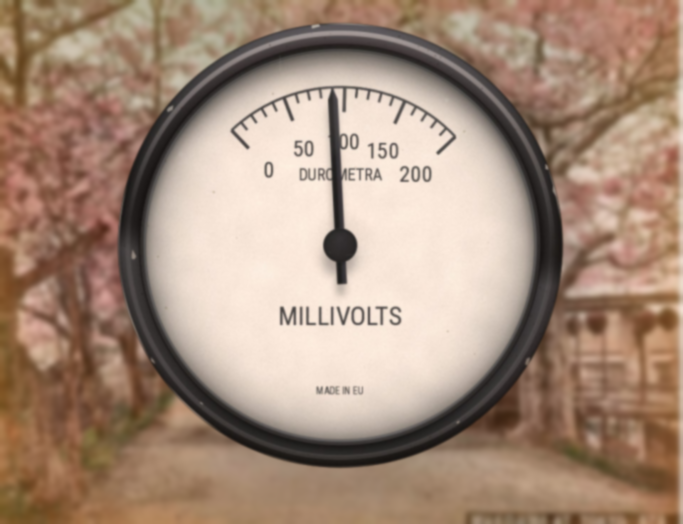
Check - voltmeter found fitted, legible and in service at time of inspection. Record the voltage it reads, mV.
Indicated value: 90 mV
